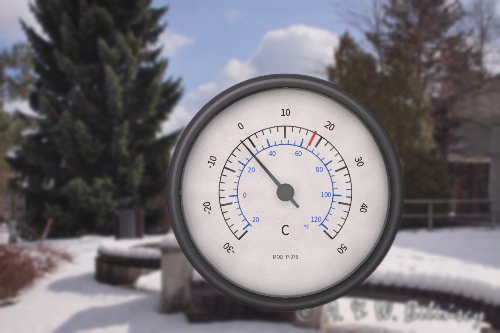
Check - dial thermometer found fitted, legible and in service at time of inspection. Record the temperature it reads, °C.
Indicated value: -2 °C
